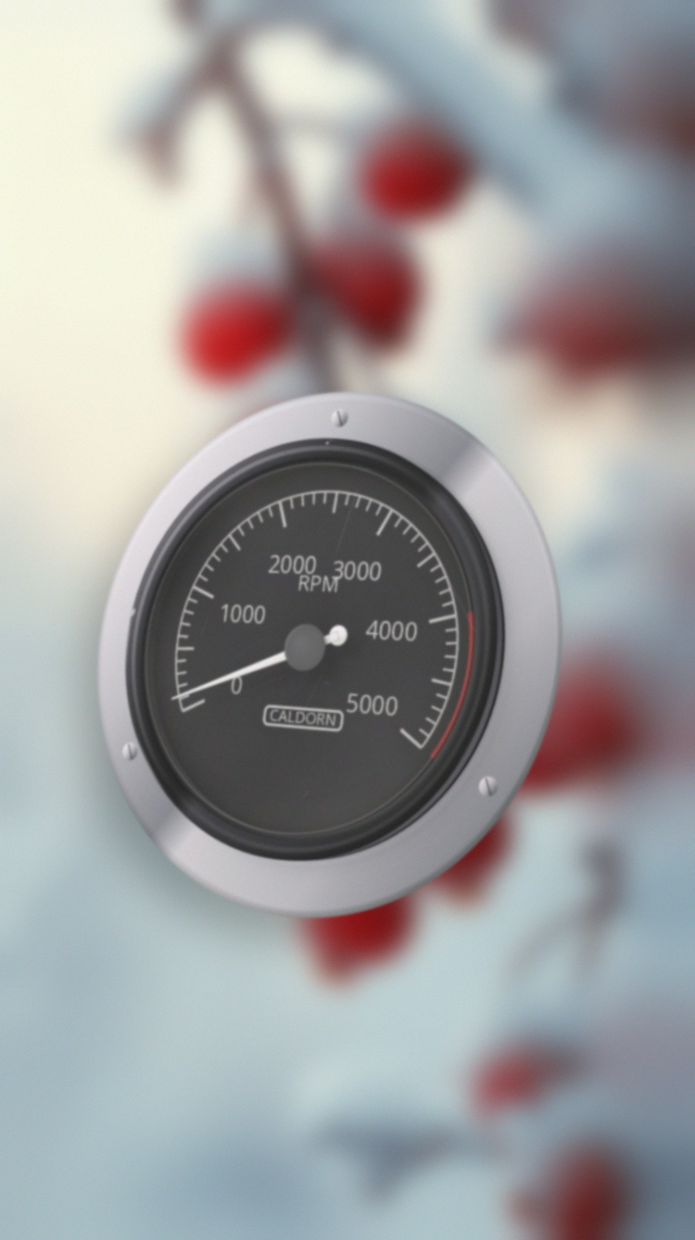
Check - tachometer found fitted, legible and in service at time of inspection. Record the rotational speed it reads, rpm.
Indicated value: 100 rpm
